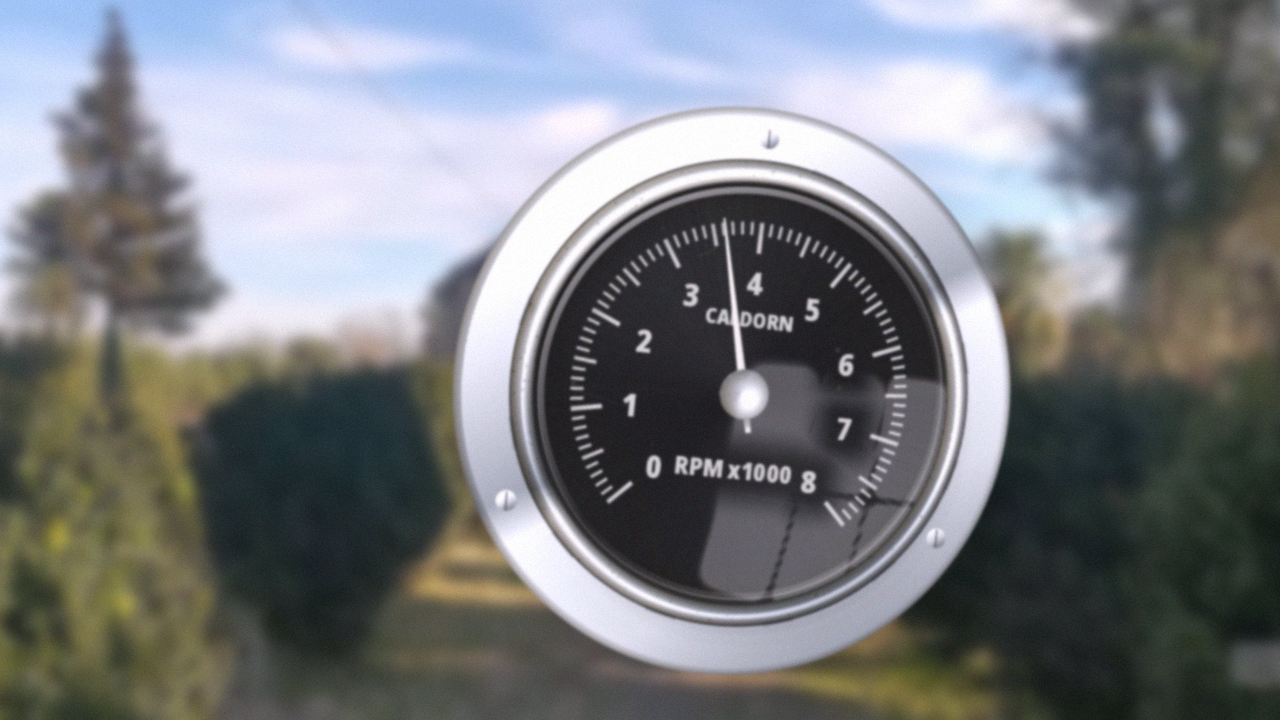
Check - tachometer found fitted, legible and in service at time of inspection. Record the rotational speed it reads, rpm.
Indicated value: 3600 rpm
